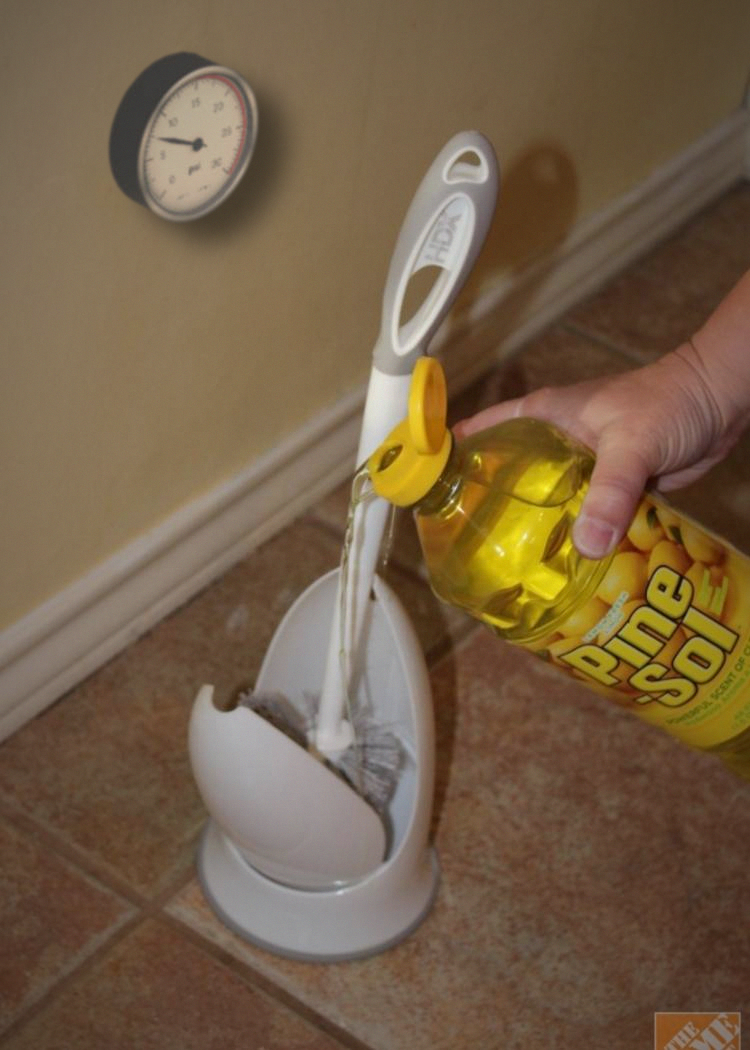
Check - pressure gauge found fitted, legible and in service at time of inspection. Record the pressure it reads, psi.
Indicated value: 7.5 psi
